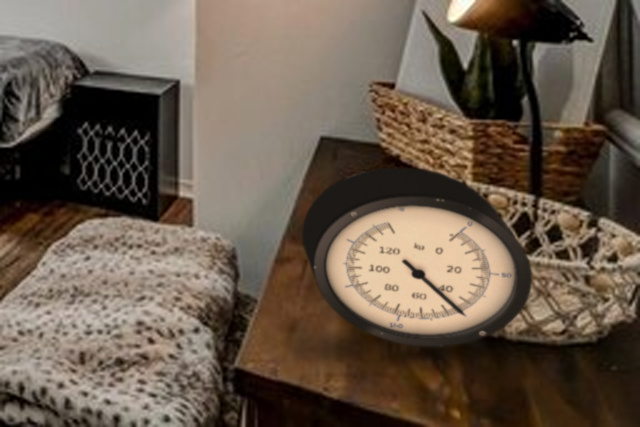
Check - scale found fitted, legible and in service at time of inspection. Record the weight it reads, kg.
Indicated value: 45 kg
